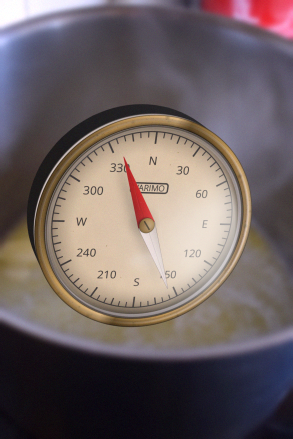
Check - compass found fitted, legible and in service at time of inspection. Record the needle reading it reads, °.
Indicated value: 335 °
